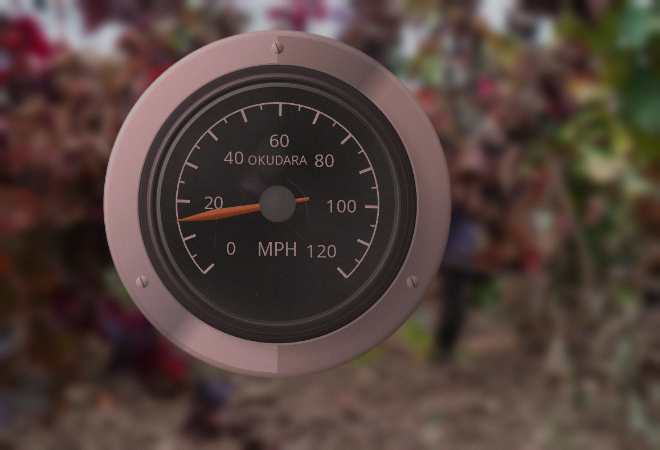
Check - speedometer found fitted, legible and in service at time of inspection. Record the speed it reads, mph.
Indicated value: 15 mph
